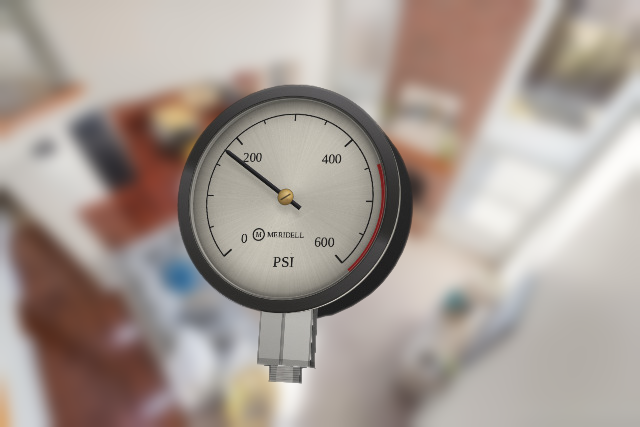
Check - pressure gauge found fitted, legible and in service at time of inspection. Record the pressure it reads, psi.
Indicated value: 175 psi
